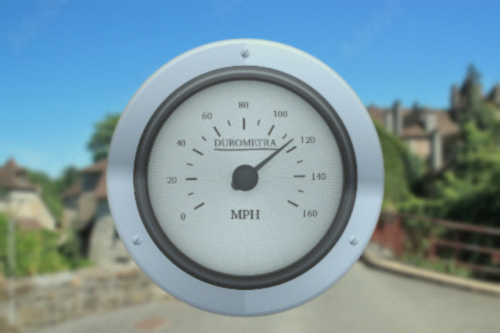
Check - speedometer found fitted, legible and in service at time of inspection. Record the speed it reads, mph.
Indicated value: 115 mph
